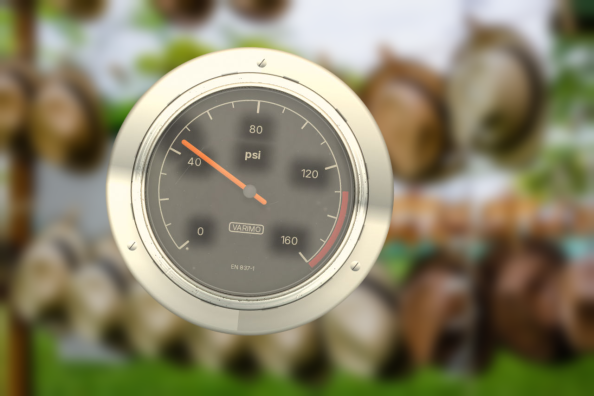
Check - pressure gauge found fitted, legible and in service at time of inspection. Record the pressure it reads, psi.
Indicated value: 45 psi
